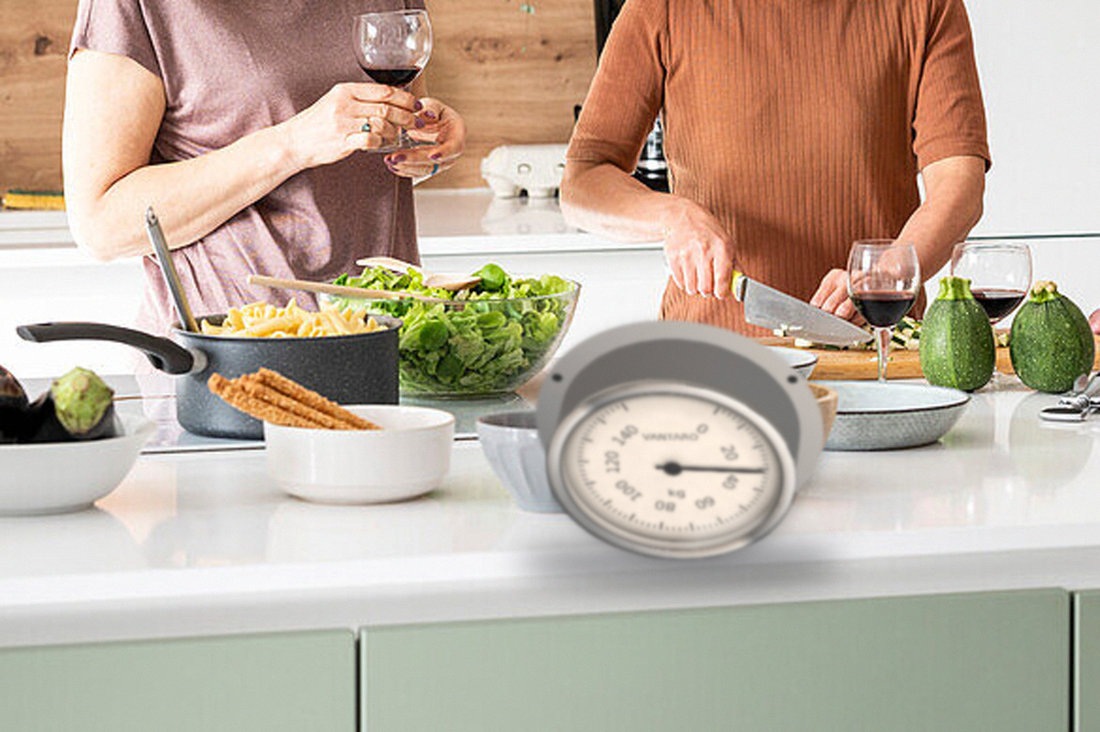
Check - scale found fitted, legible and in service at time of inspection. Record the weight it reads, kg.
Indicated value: 30 kg
